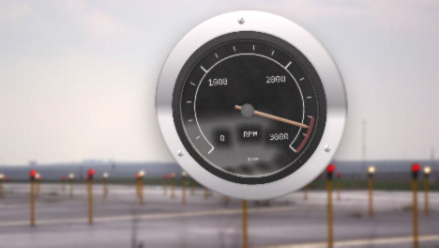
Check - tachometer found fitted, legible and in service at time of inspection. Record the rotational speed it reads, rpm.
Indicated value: 2700 rpm
